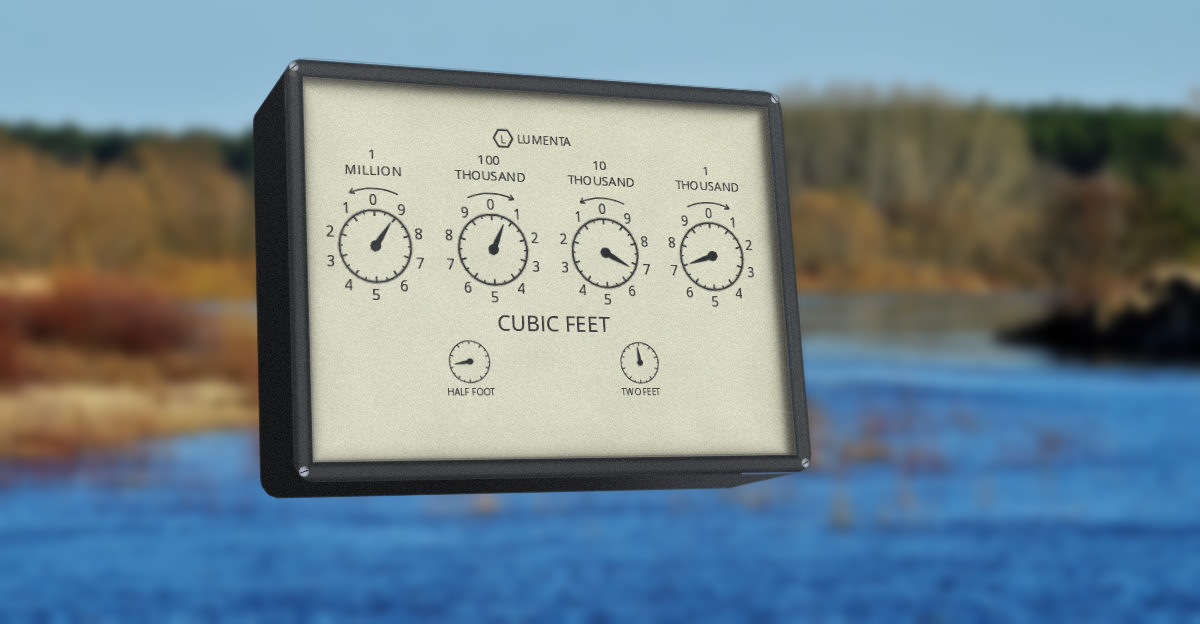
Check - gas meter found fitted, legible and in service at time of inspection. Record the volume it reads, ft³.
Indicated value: 906700 ft³
